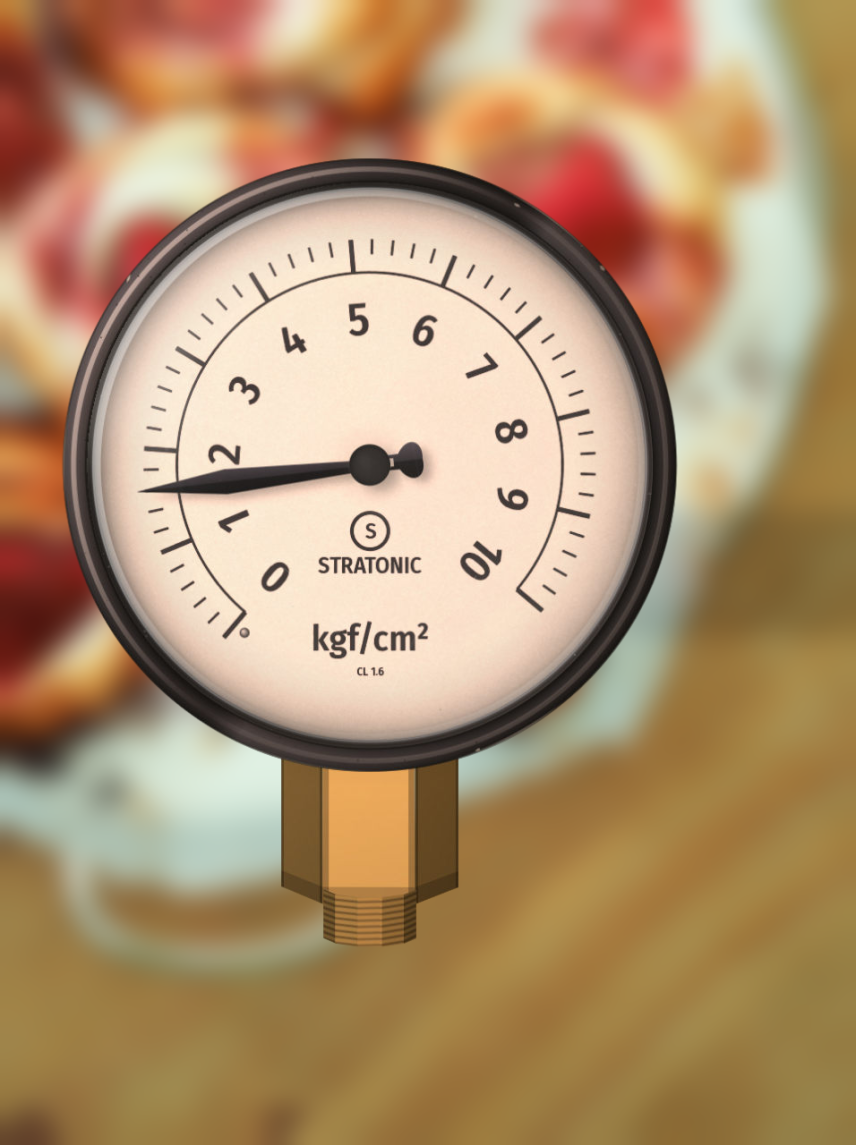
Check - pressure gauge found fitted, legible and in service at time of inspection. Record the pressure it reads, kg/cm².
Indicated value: 1.6 kg/cm²
